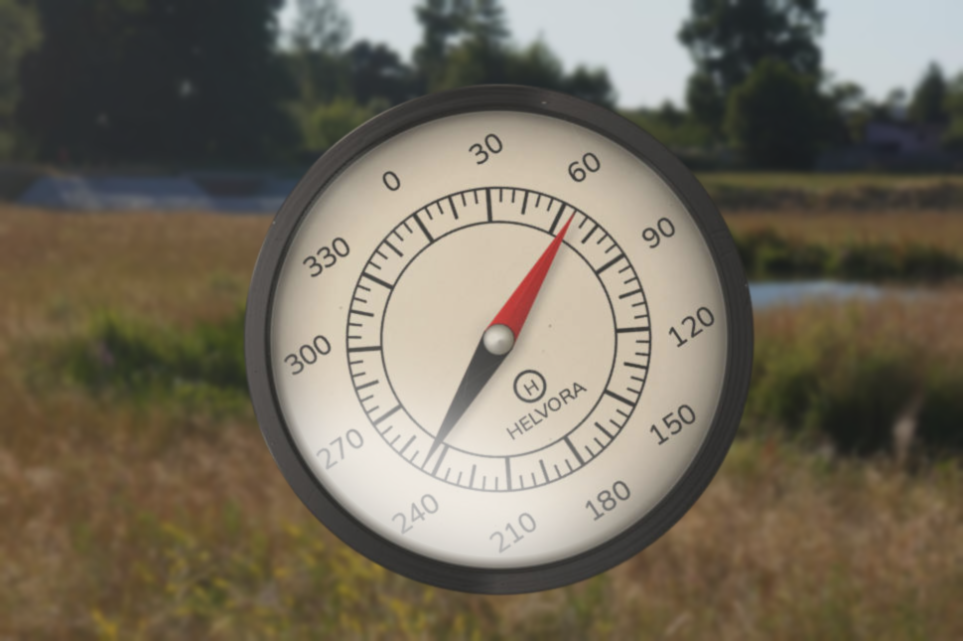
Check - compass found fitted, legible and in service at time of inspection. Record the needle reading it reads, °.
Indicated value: 65 °
